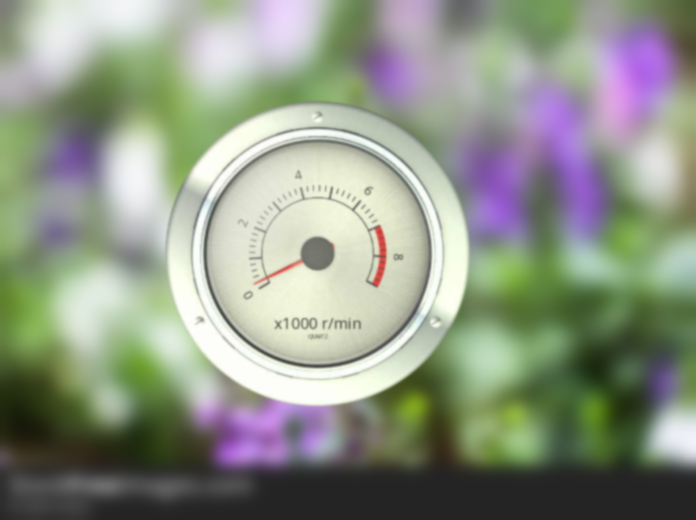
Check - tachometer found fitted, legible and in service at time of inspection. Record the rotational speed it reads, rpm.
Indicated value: 200 rpm
